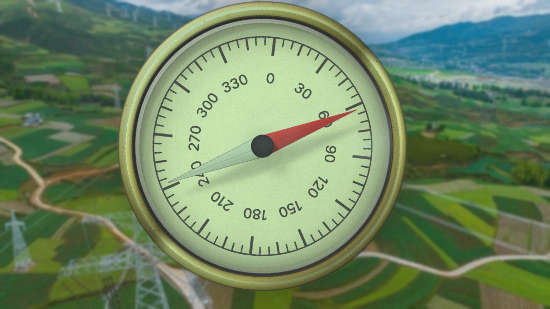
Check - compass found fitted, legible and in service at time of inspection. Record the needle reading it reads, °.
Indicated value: 62.5 °
